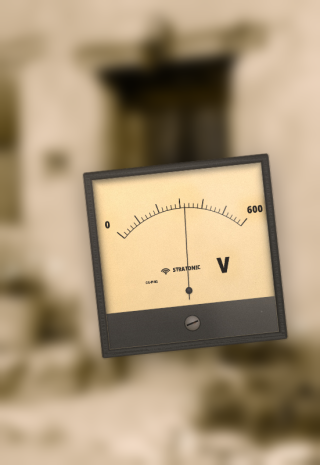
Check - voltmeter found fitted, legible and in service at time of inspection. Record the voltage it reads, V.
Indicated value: 320 V
